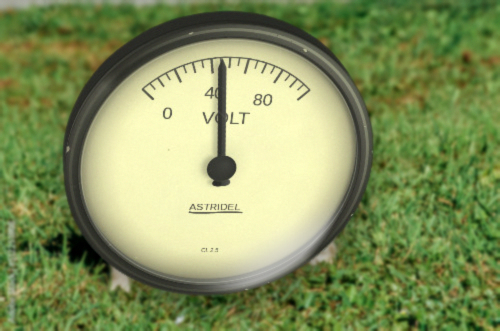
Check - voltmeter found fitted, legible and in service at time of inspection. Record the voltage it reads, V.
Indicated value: 45 V
